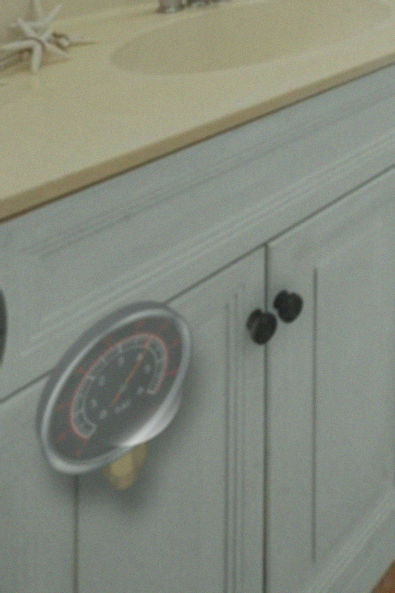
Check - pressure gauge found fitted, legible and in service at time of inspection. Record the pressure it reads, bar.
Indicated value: 4 bar
